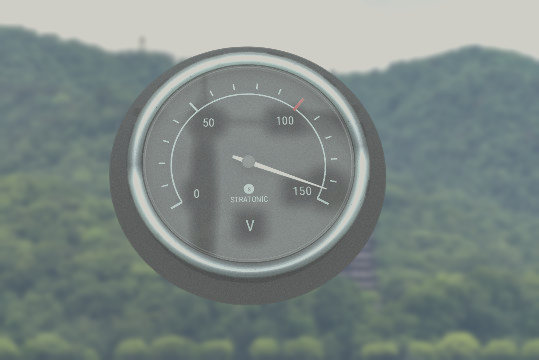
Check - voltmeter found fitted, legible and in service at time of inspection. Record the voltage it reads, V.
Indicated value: 145 V
